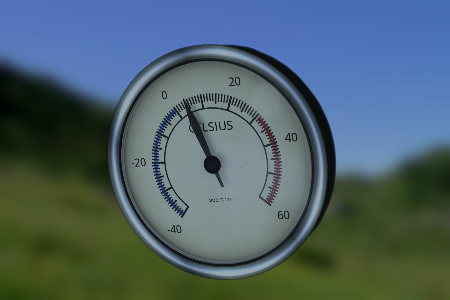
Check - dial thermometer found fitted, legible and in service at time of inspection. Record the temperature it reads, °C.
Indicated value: 5 °C
